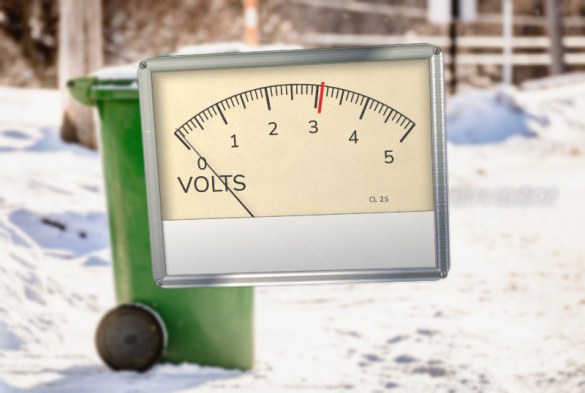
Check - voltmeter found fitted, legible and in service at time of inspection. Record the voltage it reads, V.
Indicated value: 0.1 V
